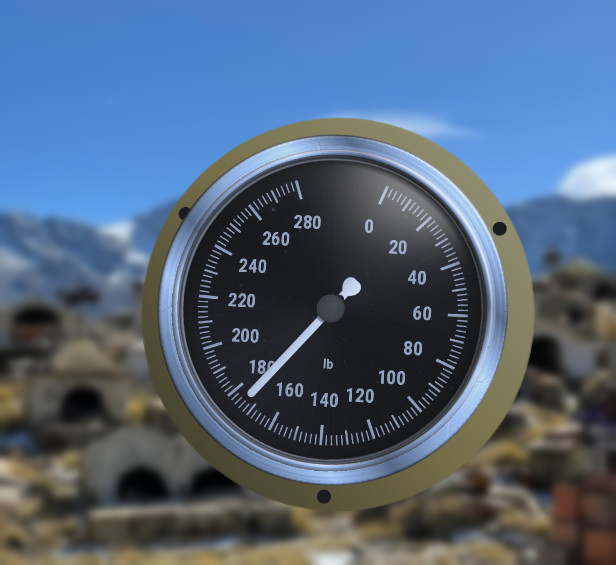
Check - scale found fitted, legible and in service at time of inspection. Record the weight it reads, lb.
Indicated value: 174 lb
